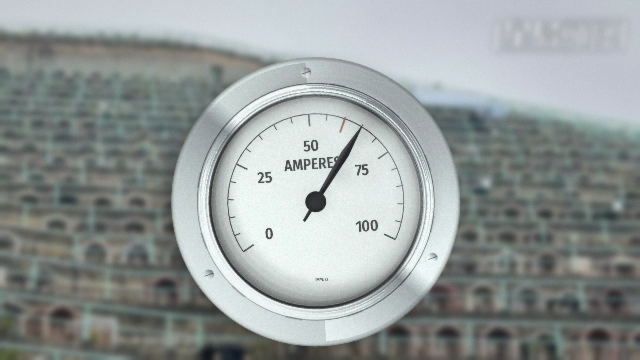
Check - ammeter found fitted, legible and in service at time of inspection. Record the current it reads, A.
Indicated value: 65 A
